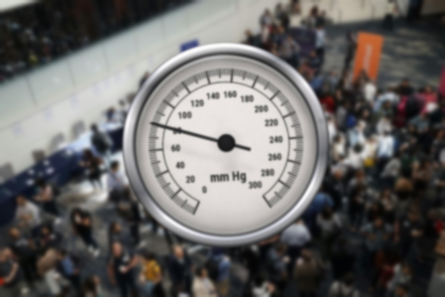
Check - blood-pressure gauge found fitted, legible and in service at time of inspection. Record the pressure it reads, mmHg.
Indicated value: 80 mmHg
